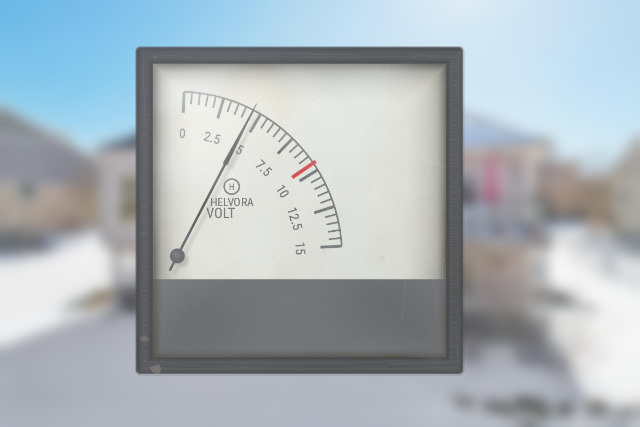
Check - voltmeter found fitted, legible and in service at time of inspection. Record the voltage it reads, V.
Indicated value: 4.5 V
